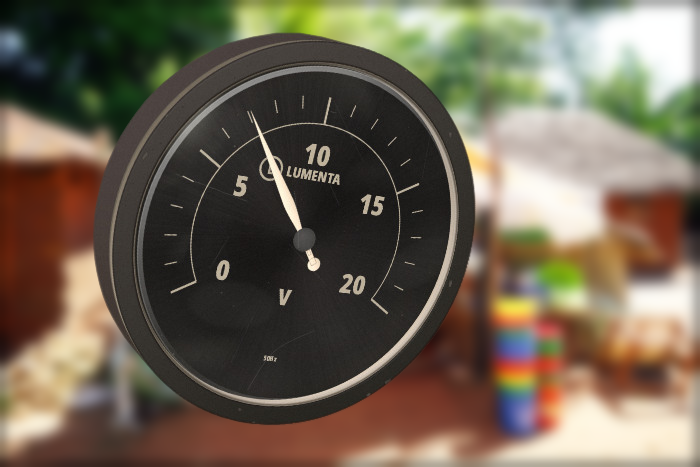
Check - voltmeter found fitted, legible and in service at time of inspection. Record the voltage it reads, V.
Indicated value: 7 V
